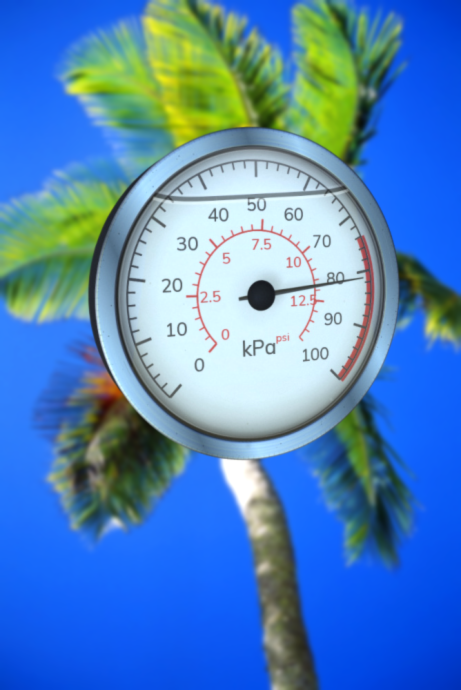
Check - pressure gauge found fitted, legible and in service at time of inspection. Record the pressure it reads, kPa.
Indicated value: 81 kPa
